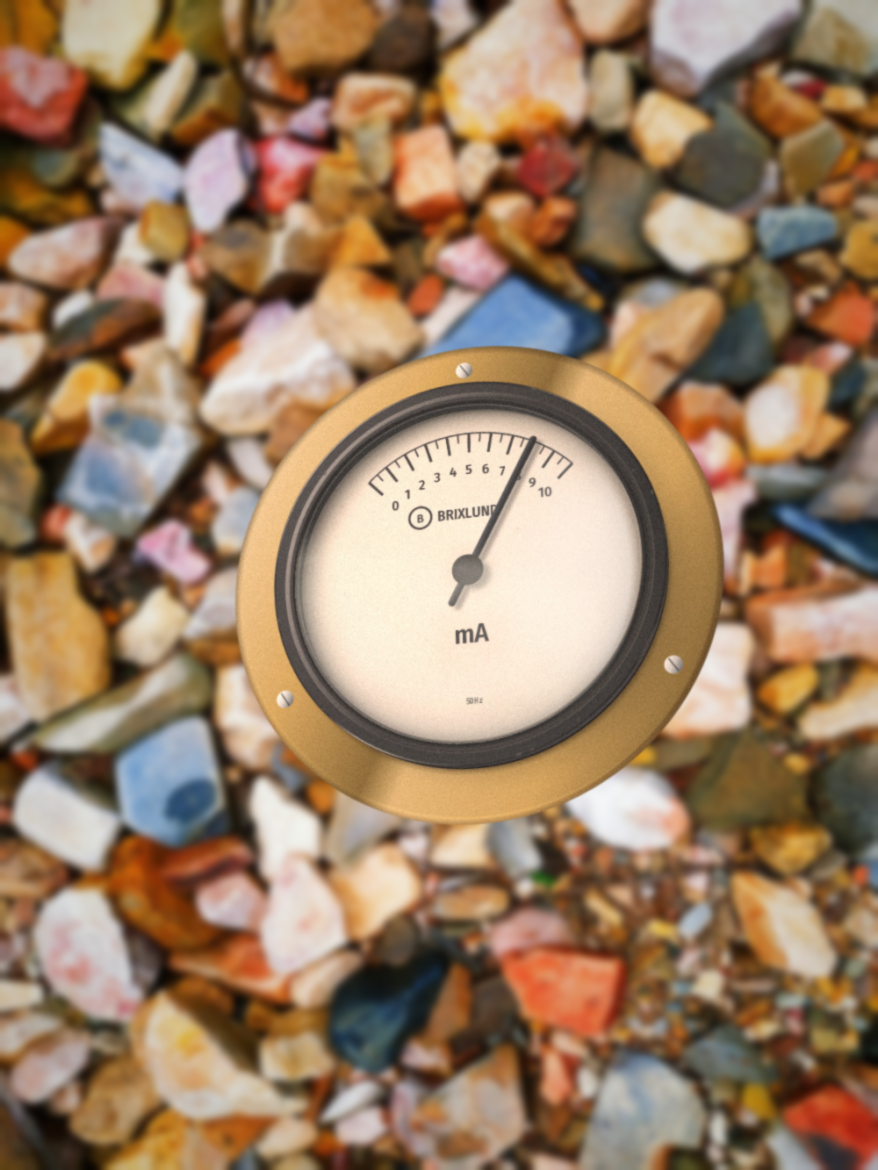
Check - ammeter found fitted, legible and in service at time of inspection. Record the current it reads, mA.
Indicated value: 8 mA
